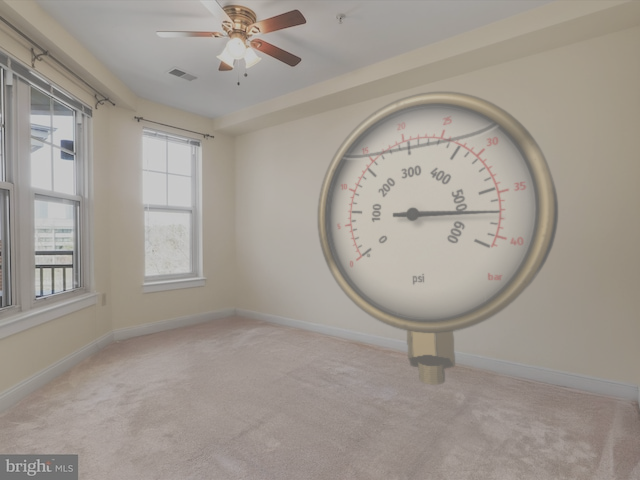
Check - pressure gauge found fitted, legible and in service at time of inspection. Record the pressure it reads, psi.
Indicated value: 540 psi
